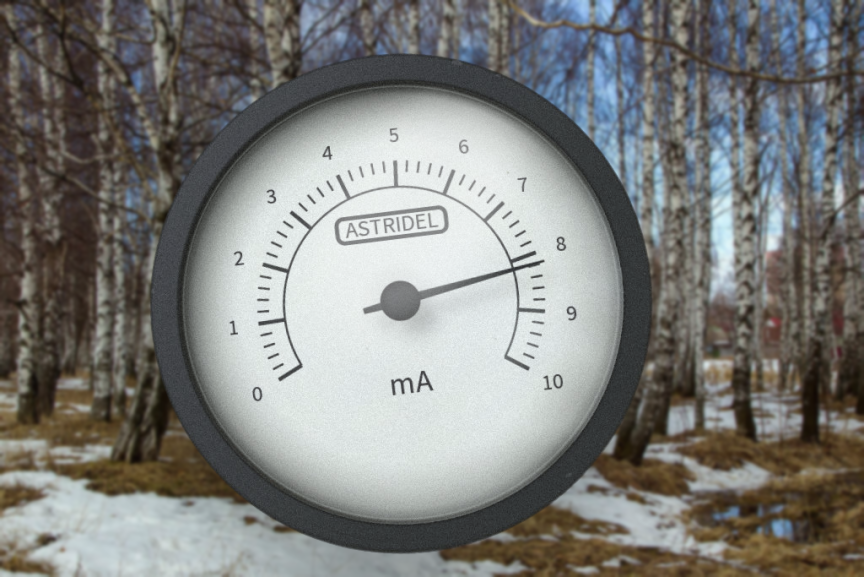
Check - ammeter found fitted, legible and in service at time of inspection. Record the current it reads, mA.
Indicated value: 8.2 mA
